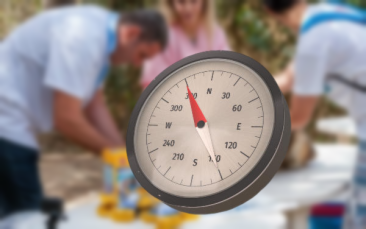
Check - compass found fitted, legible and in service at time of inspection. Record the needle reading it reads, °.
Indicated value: 330 °
